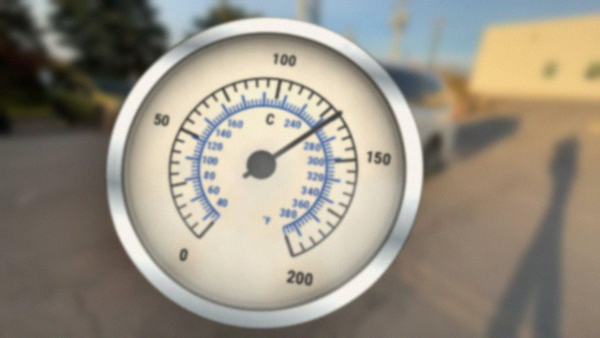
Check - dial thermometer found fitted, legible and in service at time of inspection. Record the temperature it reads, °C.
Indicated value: 130 °C
